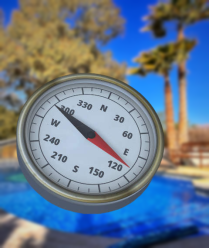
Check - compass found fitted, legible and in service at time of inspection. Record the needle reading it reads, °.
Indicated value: 110 °
